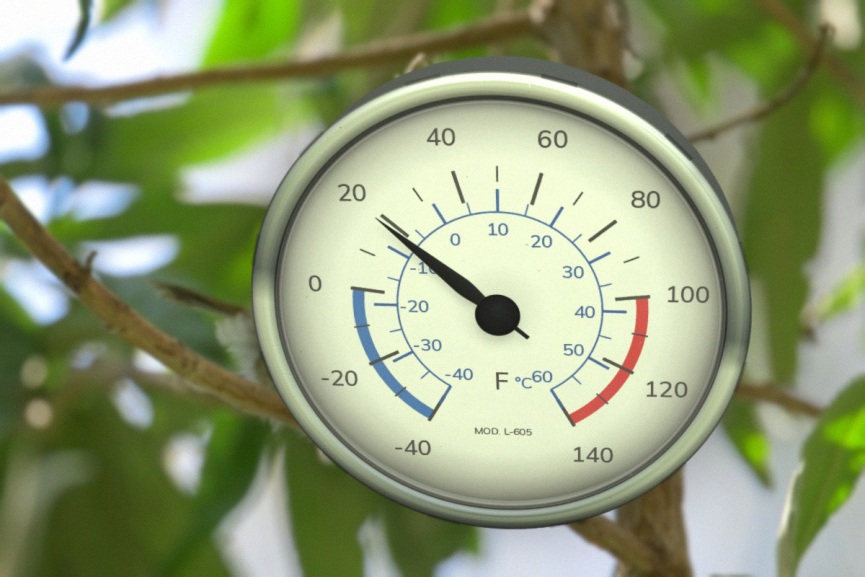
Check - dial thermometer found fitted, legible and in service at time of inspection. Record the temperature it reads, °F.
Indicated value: 20 °F
